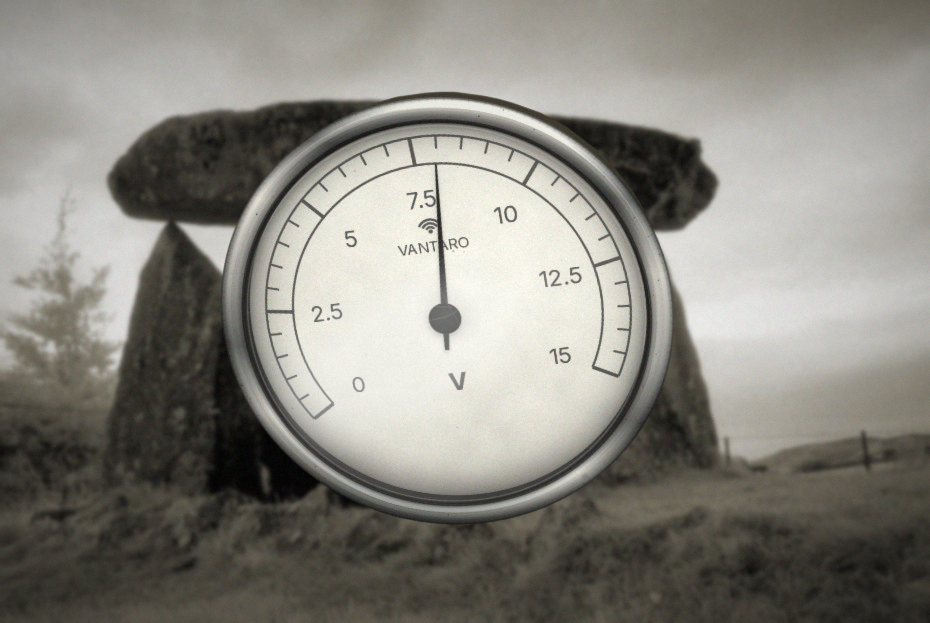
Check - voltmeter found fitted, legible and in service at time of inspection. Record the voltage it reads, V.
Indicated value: 8 V
